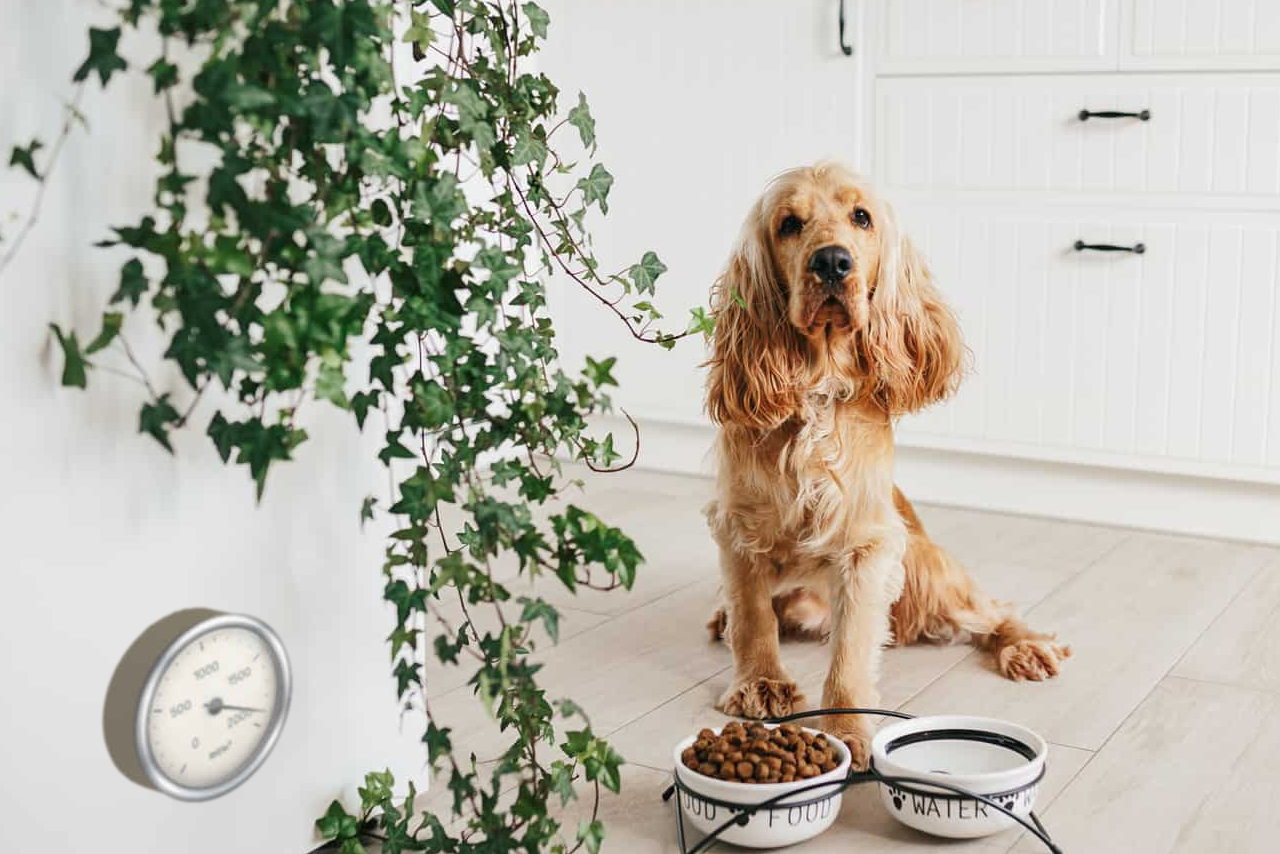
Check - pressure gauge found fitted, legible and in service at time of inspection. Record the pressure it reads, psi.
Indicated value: 1900 psi
